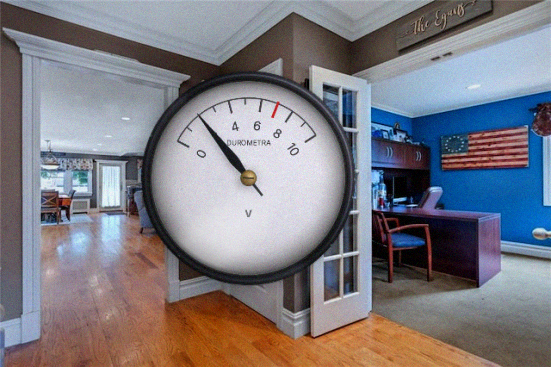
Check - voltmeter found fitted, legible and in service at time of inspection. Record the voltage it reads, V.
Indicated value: 2 V
